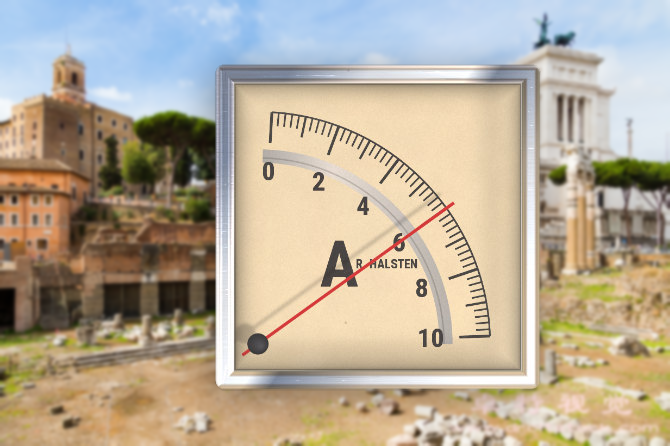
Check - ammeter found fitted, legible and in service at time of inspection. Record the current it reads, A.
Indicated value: 6 A
